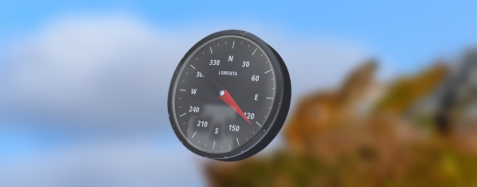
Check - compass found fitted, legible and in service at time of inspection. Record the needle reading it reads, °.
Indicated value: 125 °
